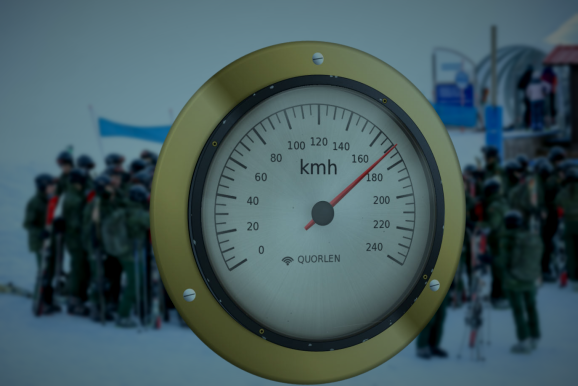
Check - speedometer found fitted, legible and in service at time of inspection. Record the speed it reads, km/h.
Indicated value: 170 km/h
